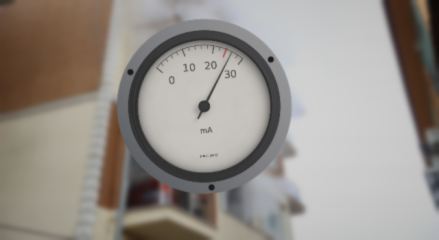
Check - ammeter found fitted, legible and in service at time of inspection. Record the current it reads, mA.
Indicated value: 26 mA
